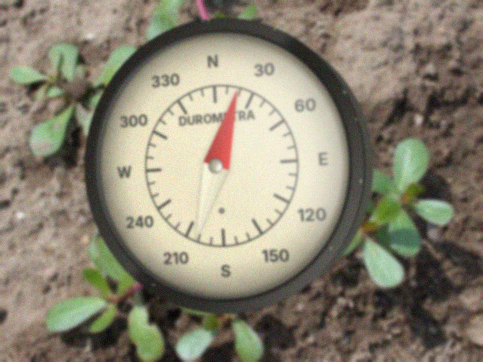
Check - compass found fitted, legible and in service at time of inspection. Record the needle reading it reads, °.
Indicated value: 20 °
